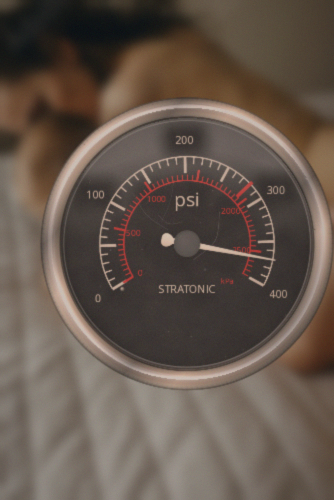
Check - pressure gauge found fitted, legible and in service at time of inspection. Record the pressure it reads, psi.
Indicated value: 370 psi
